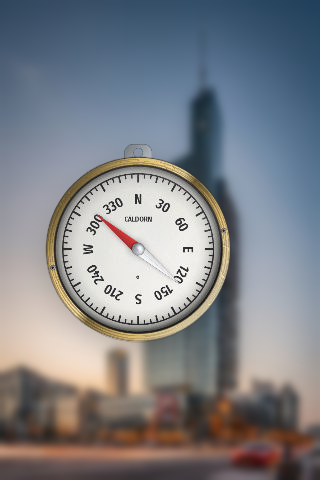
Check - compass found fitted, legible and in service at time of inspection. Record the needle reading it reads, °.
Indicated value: 310 °
